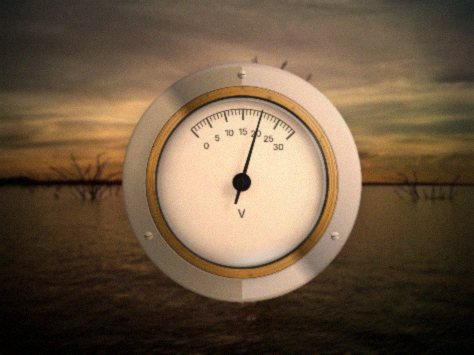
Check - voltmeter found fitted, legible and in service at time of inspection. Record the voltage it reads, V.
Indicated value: 20 V
